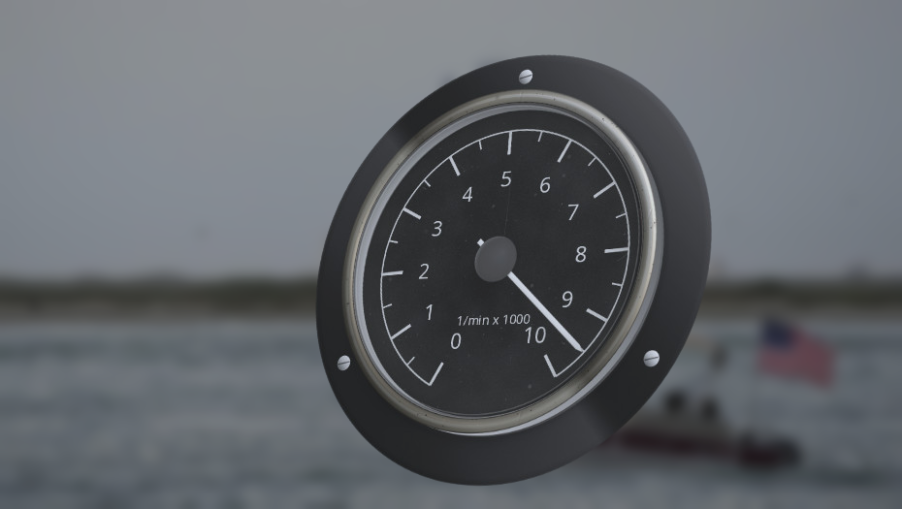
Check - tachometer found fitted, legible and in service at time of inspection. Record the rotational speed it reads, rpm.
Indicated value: 9500 rpm
